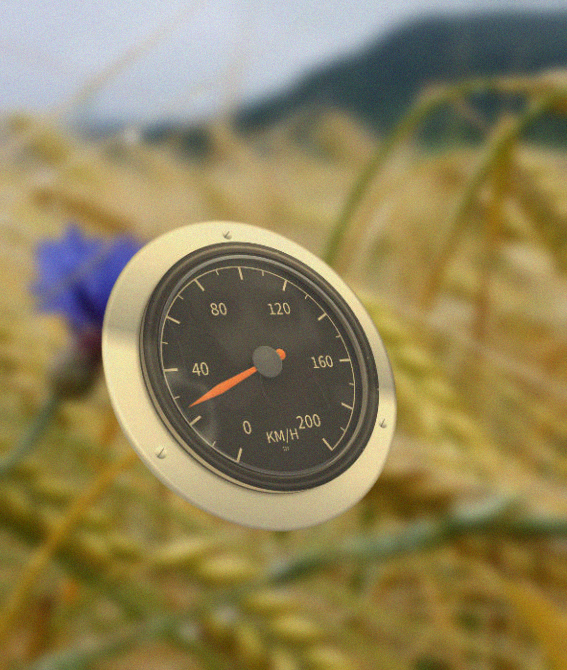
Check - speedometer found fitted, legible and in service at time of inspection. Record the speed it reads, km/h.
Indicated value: 25 km/h
